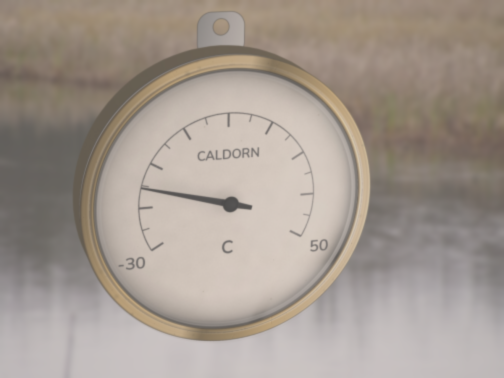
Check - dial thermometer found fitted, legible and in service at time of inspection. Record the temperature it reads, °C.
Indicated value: -15 °C
